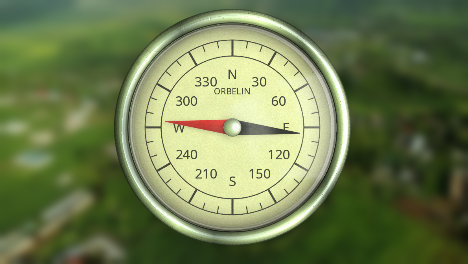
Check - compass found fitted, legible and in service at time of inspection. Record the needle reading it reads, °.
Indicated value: 275 °
